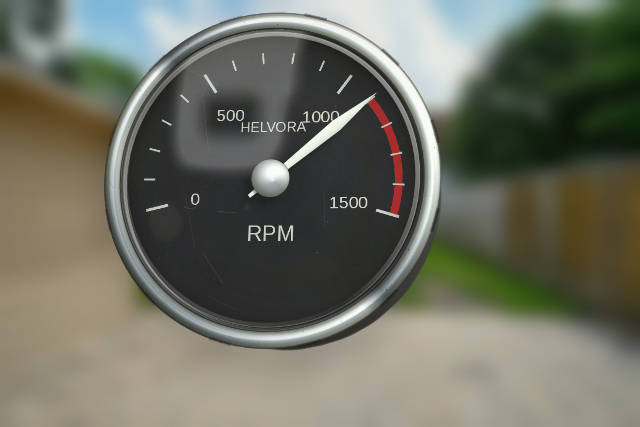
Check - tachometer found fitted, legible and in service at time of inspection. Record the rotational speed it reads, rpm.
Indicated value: 1100 rpm
